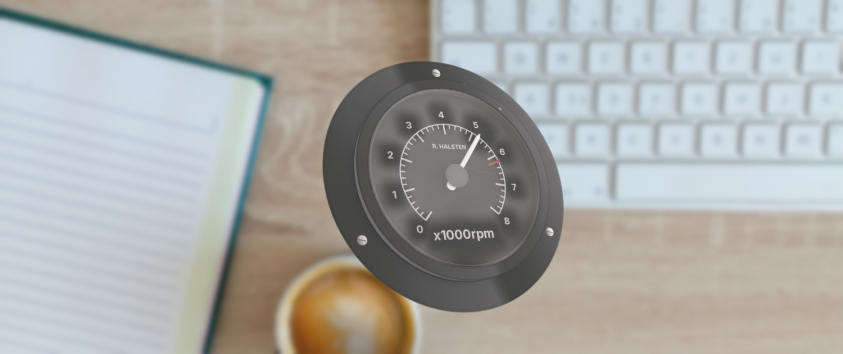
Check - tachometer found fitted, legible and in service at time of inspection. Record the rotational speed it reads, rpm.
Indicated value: 5200 rpm
